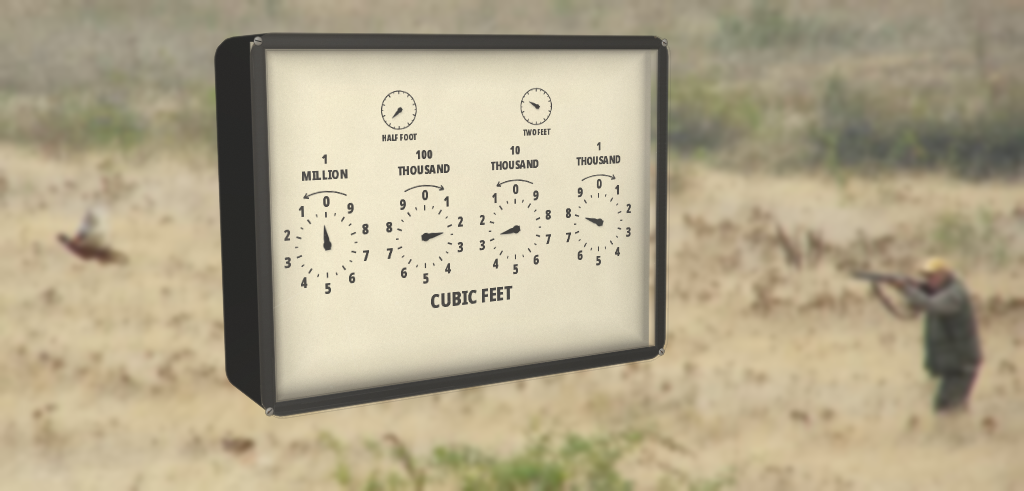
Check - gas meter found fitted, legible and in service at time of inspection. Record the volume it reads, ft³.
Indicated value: 22800 ft³
